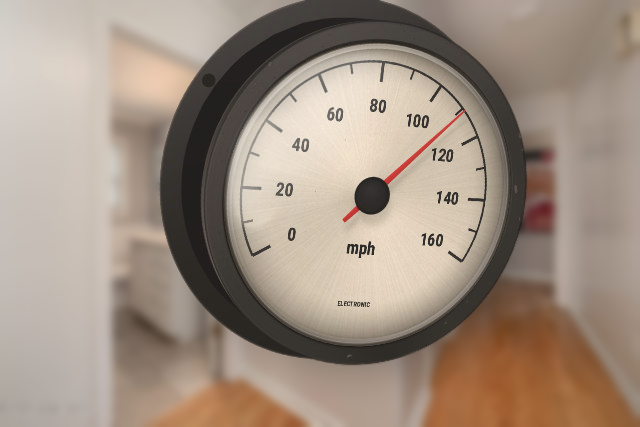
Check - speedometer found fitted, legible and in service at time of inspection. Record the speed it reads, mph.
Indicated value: 110 mph
